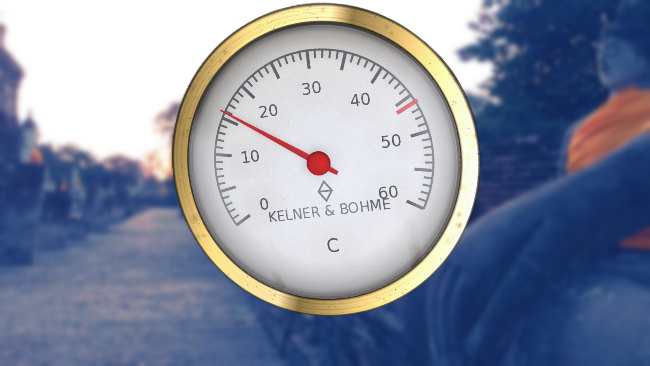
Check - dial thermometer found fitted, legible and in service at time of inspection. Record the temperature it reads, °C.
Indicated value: 16 °C
